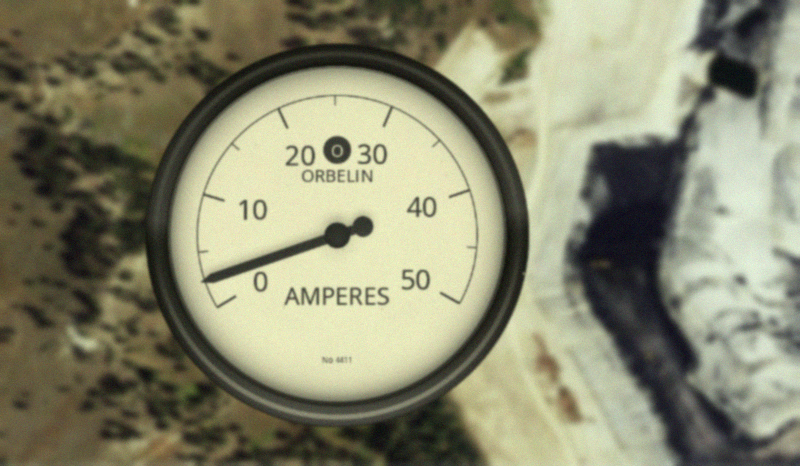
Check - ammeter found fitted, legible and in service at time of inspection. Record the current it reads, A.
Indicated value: 2.5 A
